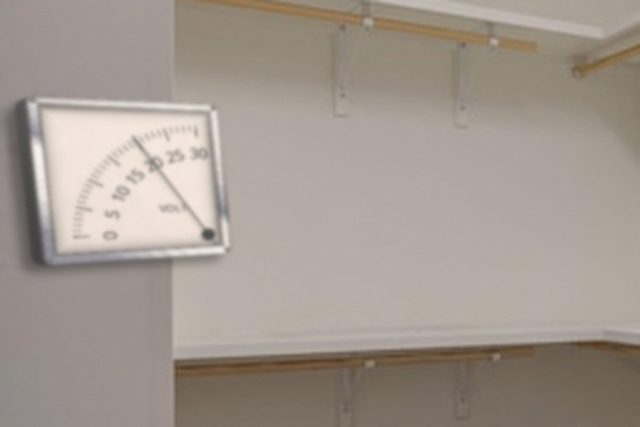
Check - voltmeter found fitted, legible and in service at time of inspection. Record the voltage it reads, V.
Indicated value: 20 V
